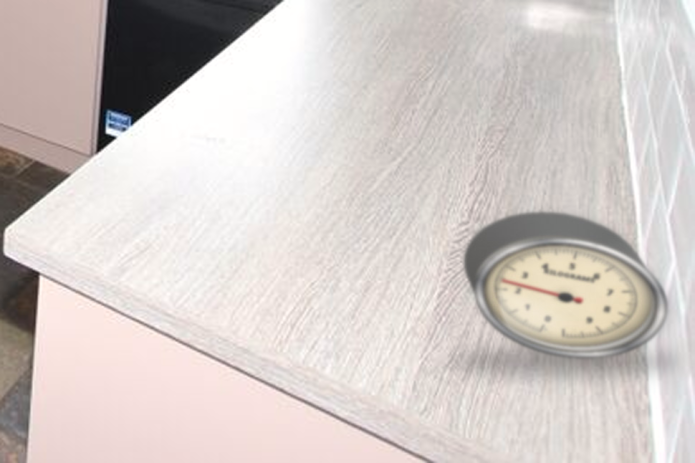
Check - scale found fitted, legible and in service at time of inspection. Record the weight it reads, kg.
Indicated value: 2.5 kg
